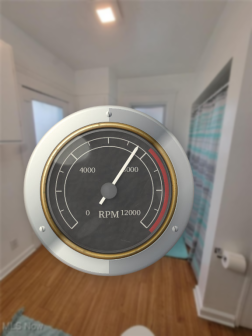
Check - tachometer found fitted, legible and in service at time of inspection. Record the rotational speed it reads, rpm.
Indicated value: 7500 rpm
